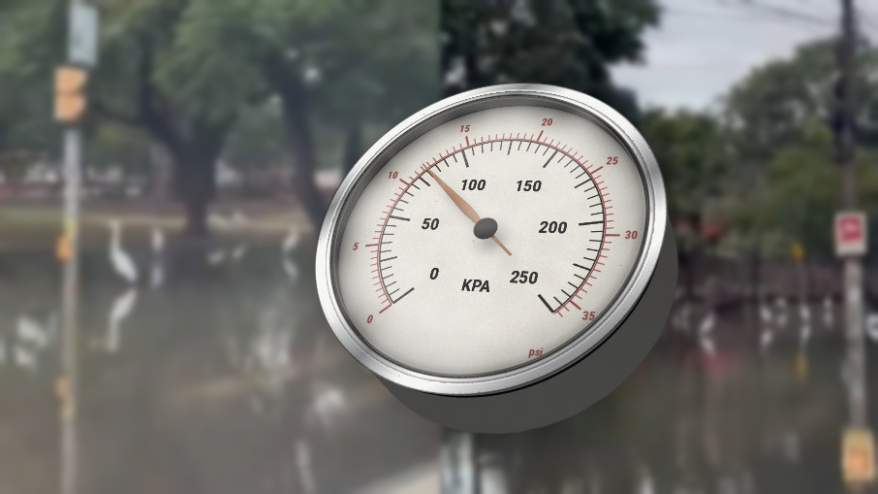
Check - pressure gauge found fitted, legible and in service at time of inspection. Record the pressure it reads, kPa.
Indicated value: 80 kPa
